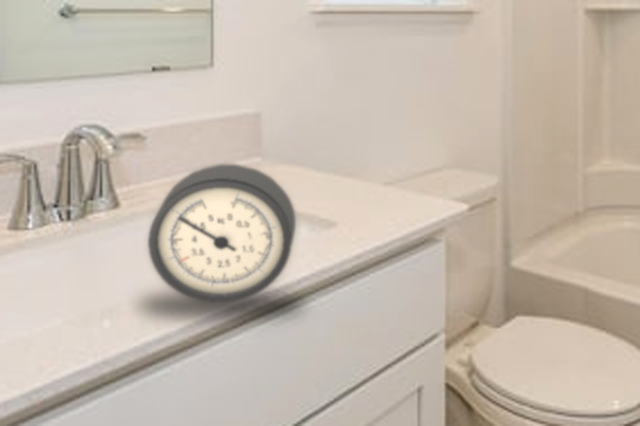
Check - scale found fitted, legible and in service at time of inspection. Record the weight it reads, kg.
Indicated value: 4.5 kg
